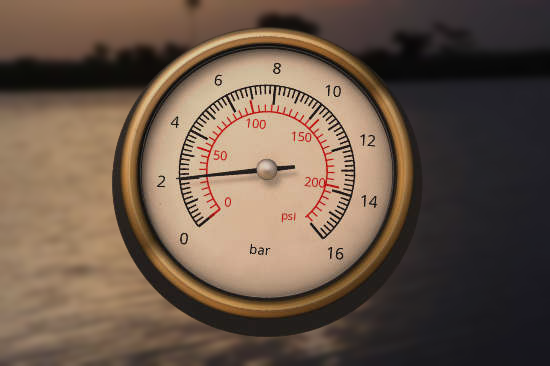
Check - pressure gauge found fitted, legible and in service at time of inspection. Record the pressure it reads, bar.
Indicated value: 2 bar
